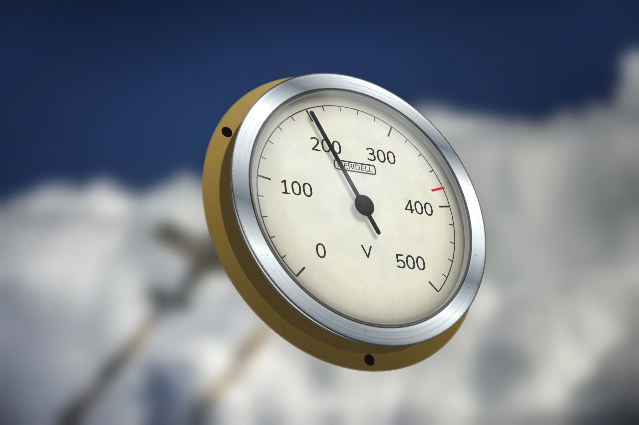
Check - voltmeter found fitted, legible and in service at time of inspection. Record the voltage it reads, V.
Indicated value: 200 V
